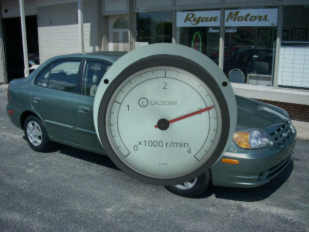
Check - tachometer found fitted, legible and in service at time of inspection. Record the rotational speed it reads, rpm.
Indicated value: 3000 rpm
